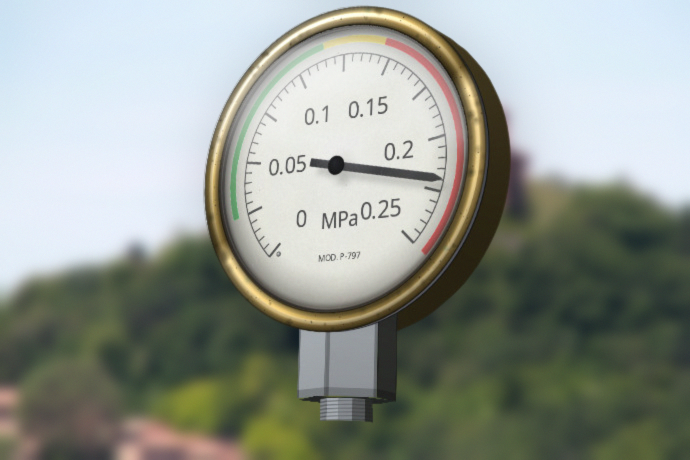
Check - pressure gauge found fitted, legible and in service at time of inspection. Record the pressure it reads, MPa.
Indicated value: 0.22 MPa
